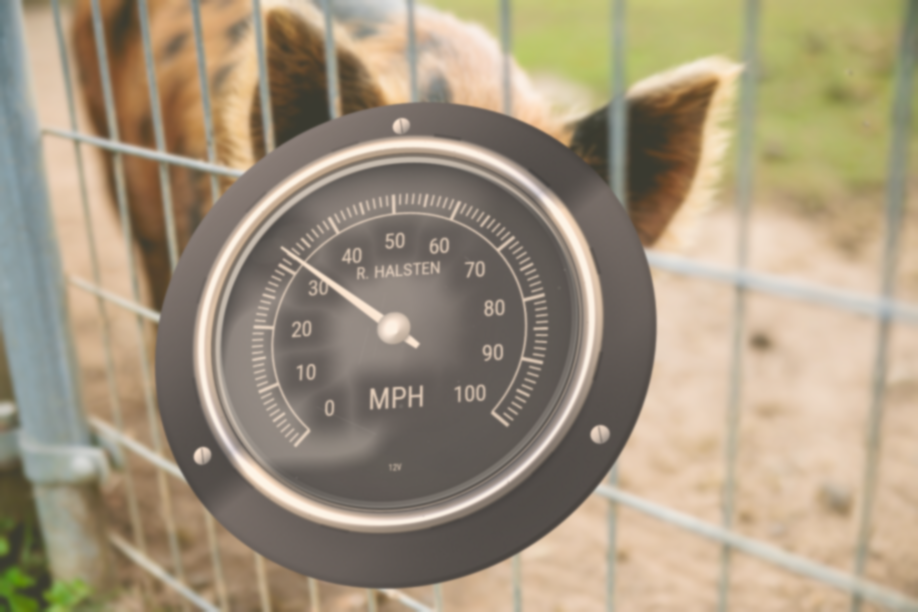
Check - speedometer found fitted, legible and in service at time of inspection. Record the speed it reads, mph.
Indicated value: 32 mph
